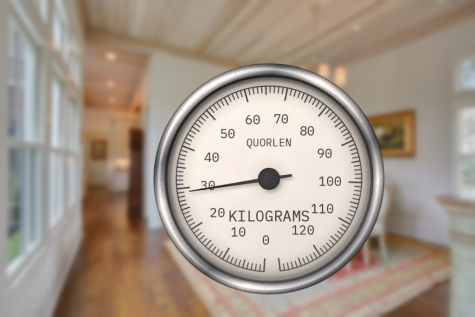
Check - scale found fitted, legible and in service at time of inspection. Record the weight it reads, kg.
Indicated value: 29 kg
